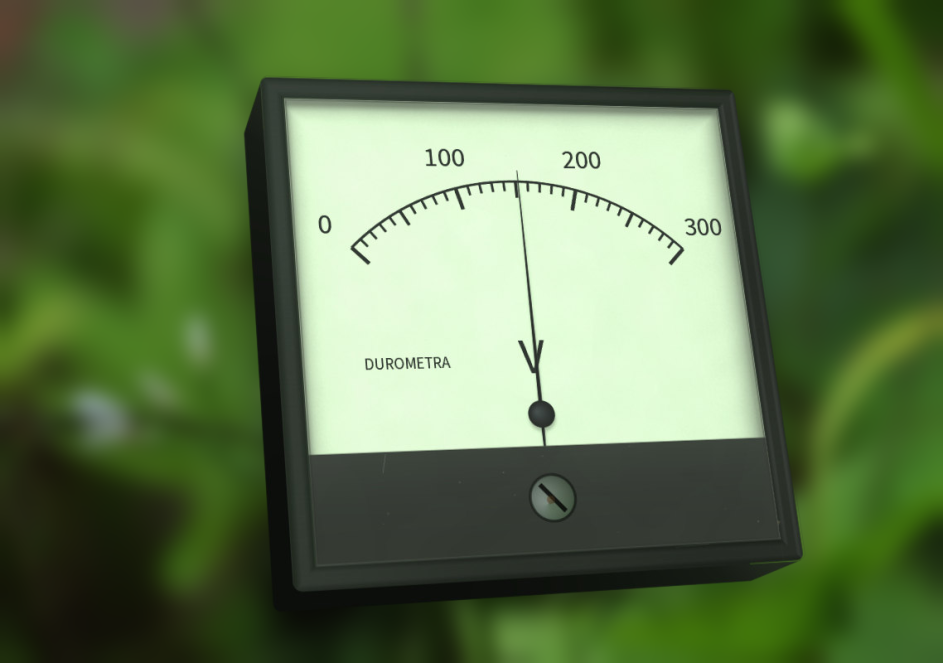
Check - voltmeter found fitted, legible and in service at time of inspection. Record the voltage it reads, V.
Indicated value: 150 V
